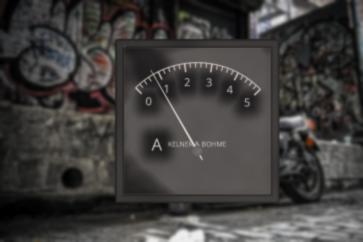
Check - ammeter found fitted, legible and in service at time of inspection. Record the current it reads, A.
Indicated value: 0.8 A
